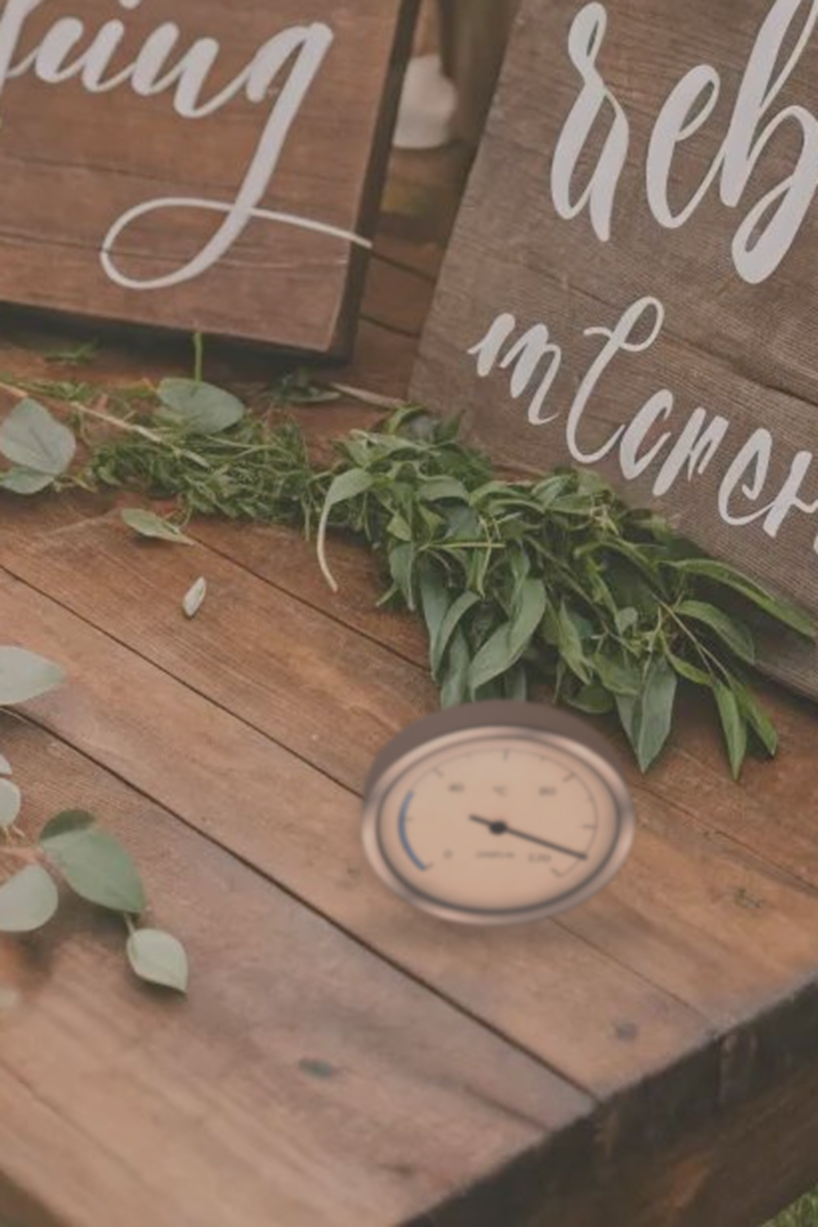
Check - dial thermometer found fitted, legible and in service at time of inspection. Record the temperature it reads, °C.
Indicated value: 110 °C
